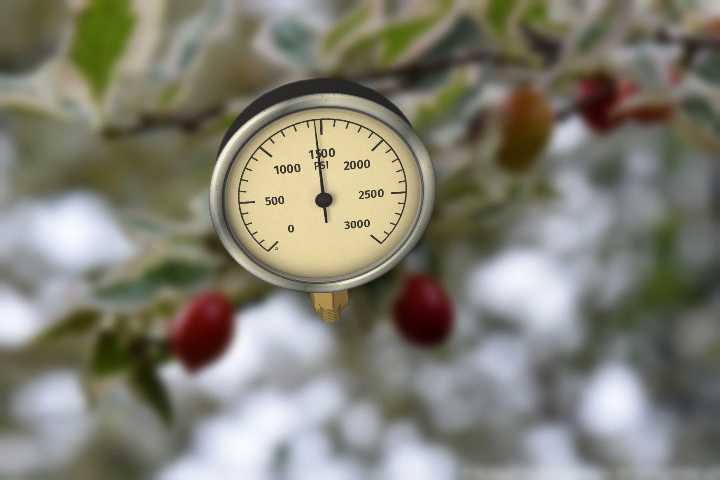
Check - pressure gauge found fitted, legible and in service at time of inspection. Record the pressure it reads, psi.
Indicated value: 1450 psi
